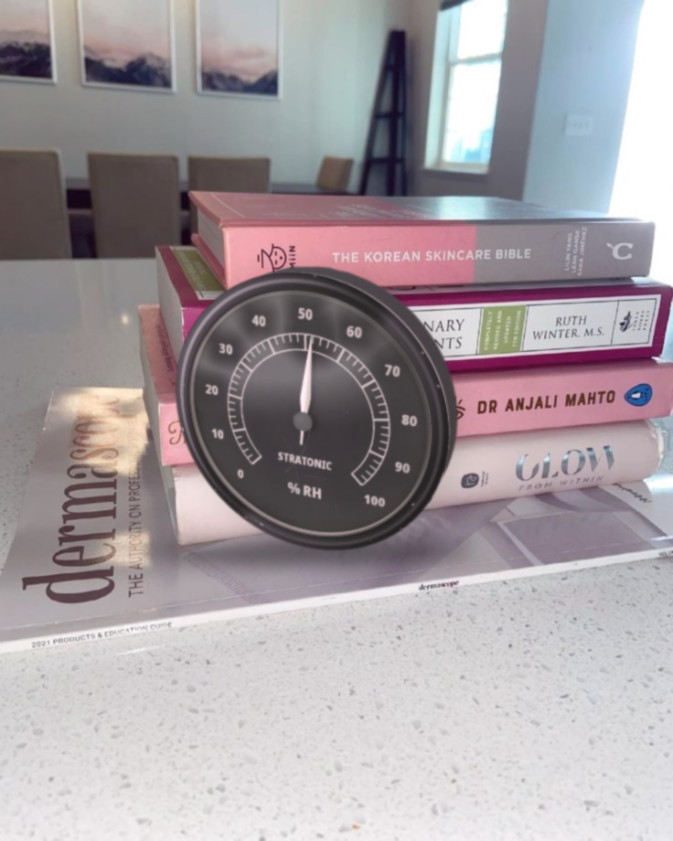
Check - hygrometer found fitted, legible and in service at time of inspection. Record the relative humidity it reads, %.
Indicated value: 52 %
